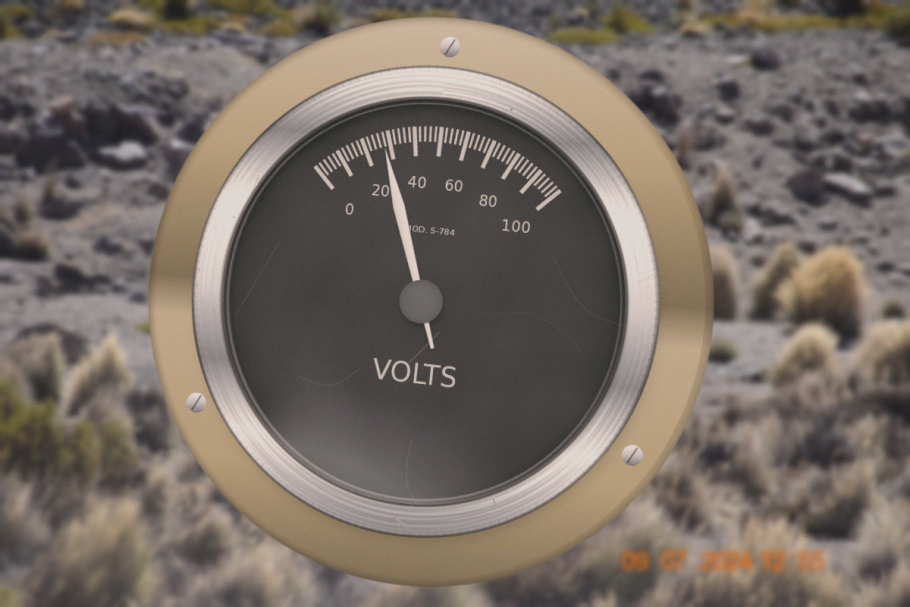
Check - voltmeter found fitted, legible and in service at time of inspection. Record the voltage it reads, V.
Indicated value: 28 V
